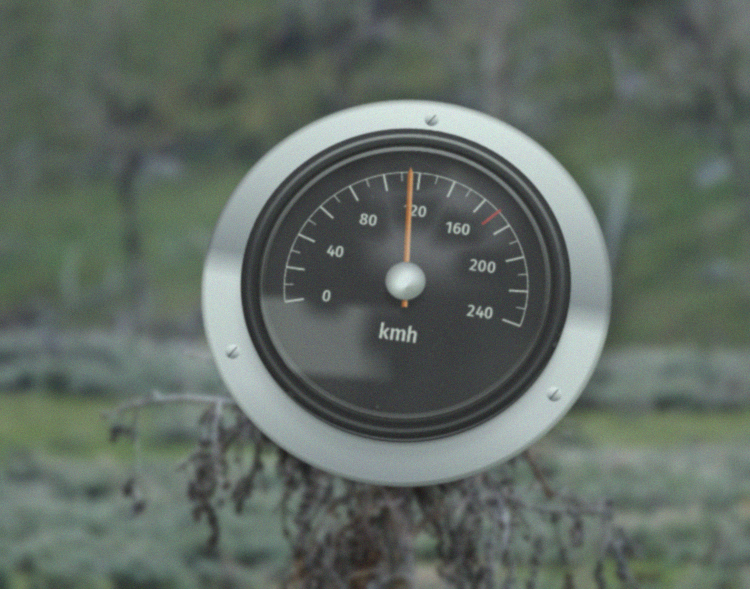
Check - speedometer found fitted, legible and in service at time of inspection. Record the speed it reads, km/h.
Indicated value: 115 km/h
